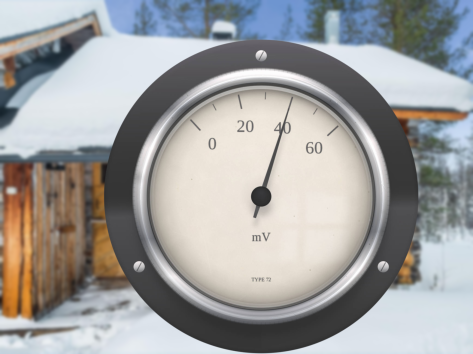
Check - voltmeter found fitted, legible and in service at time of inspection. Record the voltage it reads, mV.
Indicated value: 40 mV
